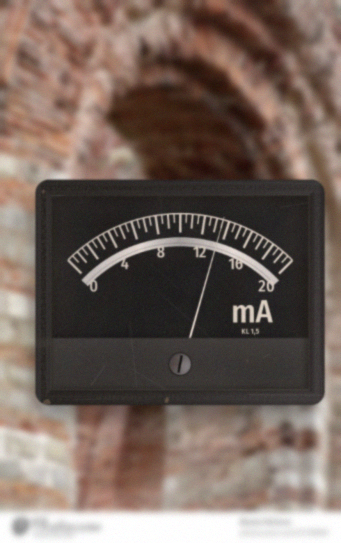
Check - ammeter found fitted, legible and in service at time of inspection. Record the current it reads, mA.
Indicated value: 13.5 mA
